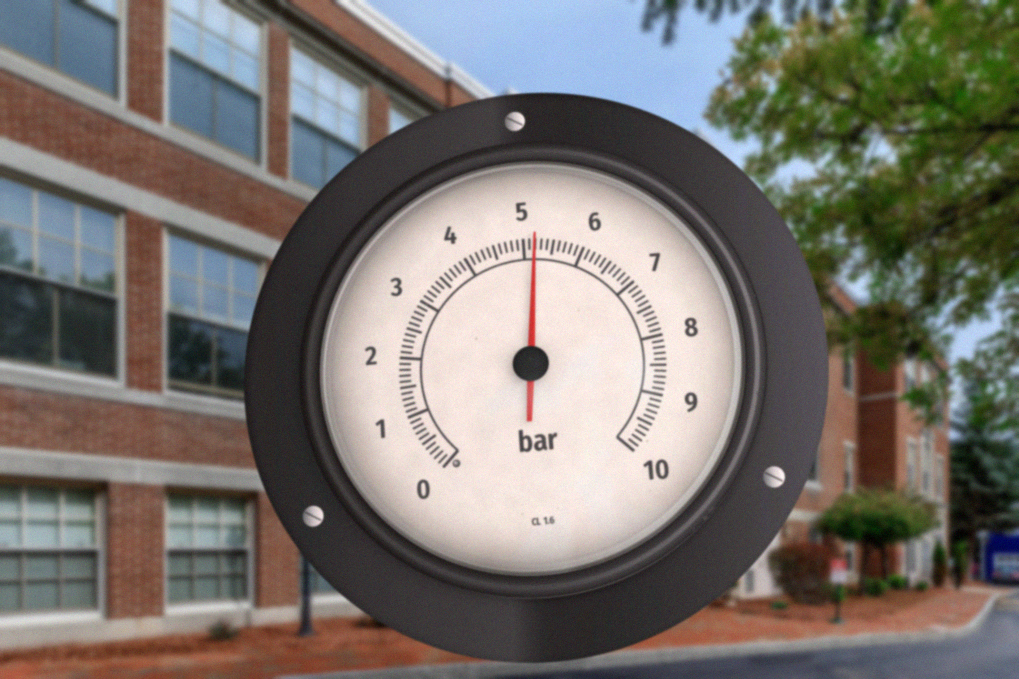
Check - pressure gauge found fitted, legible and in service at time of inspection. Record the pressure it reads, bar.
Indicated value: 5.2 bar
